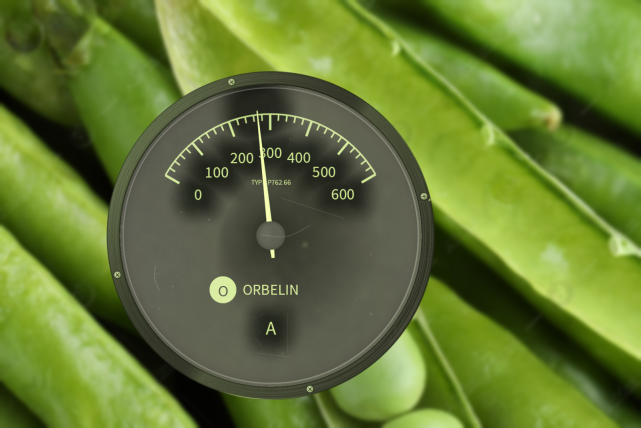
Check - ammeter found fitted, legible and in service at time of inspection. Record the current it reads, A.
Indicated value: 270 A
